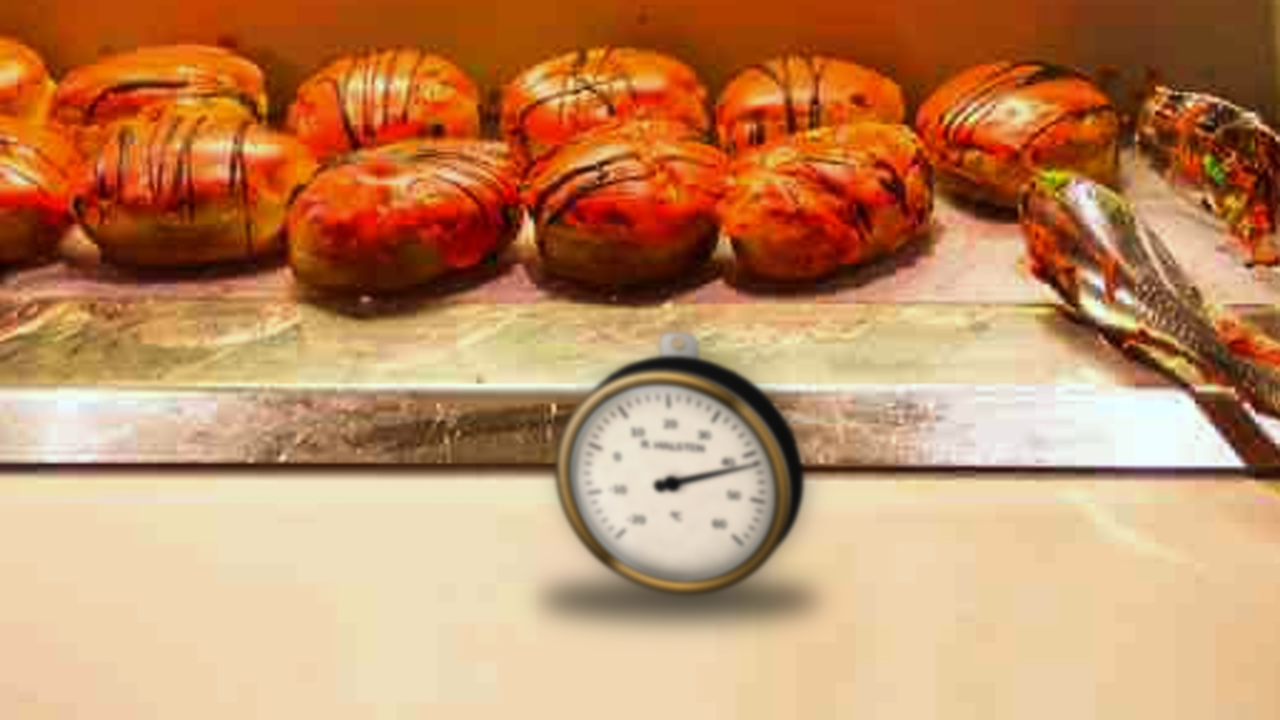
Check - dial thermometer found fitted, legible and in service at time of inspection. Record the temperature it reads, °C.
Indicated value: 42 °C
